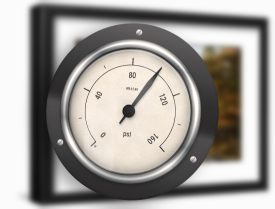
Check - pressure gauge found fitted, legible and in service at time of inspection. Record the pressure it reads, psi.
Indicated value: 100 psi
